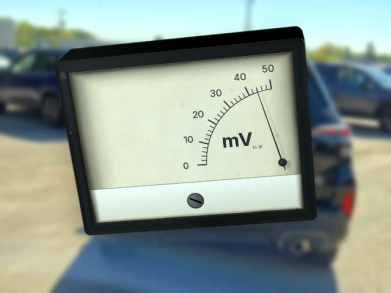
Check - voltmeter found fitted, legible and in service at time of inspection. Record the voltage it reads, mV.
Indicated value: 44 mV
